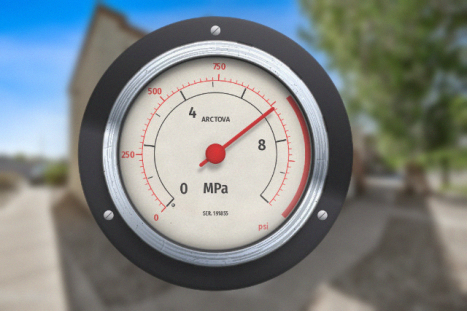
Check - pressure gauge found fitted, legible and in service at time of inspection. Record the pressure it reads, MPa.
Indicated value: 7 MPa
